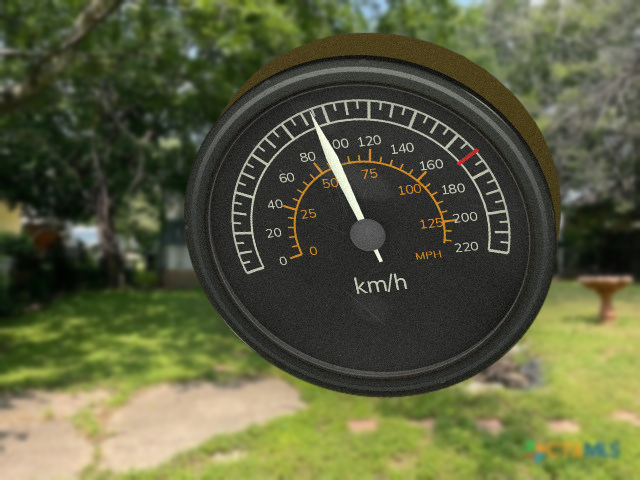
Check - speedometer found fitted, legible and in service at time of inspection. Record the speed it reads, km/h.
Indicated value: 95 km/h
